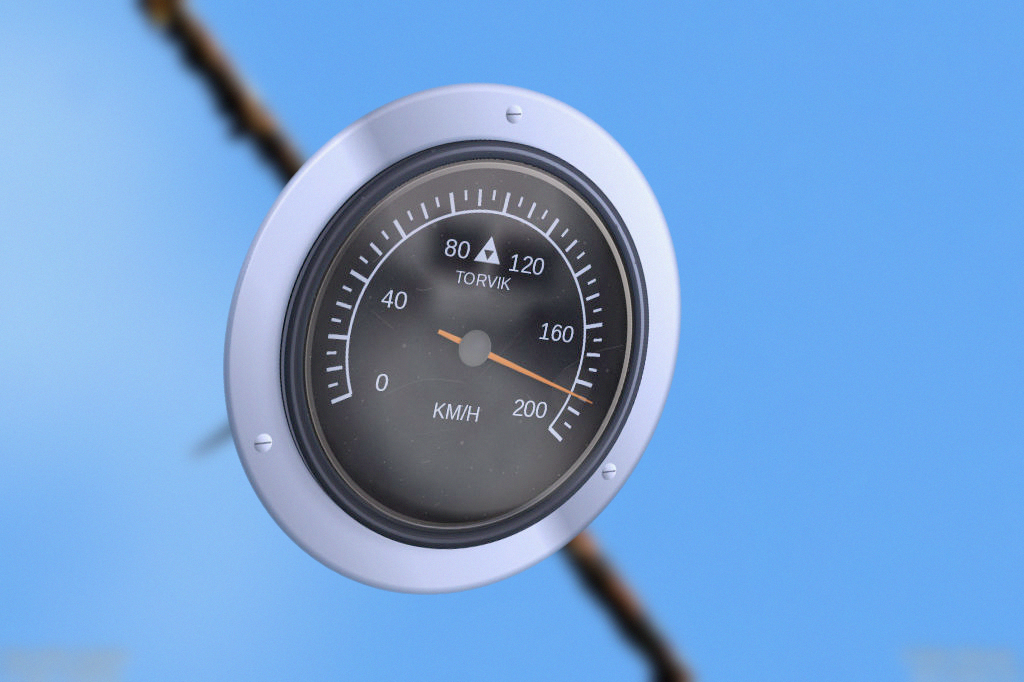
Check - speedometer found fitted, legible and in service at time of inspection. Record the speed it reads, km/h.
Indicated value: 185 km/h
